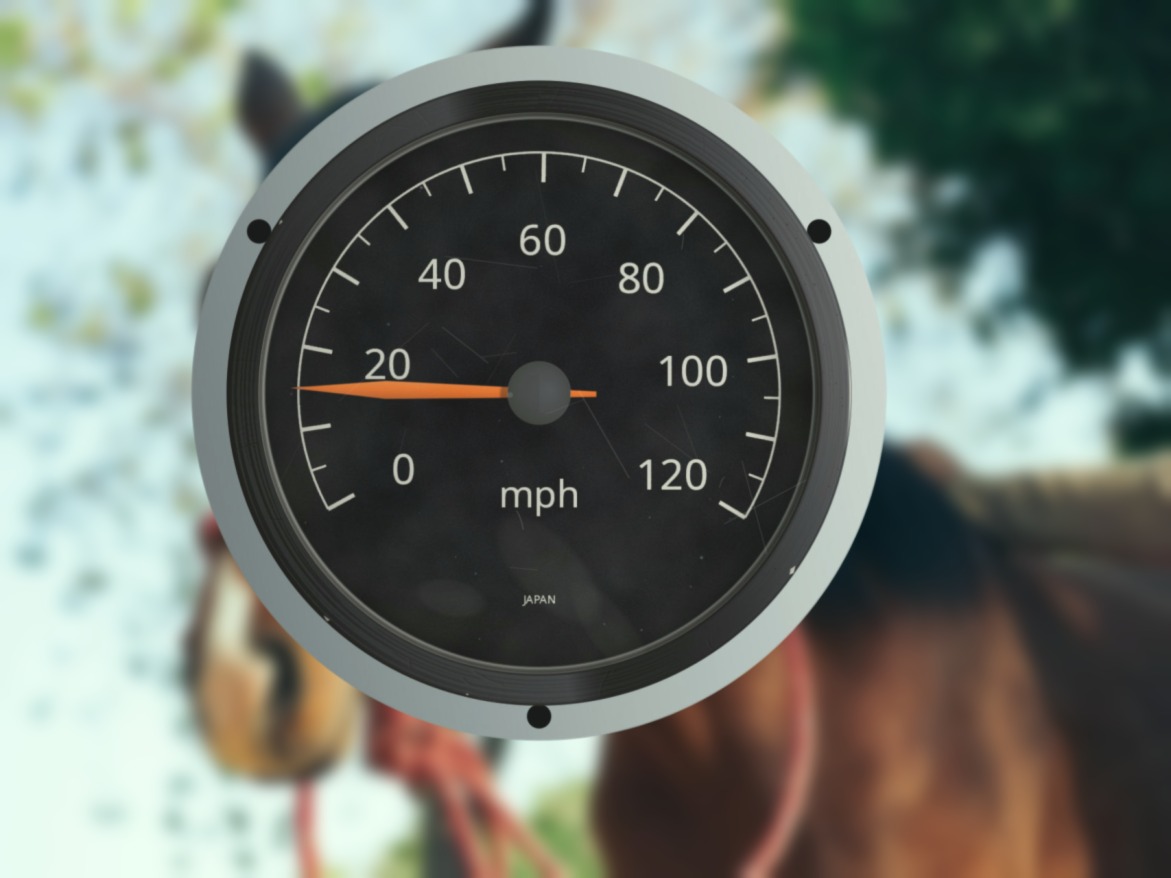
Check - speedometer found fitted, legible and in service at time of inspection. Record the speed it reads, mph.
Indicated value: 15 mph
